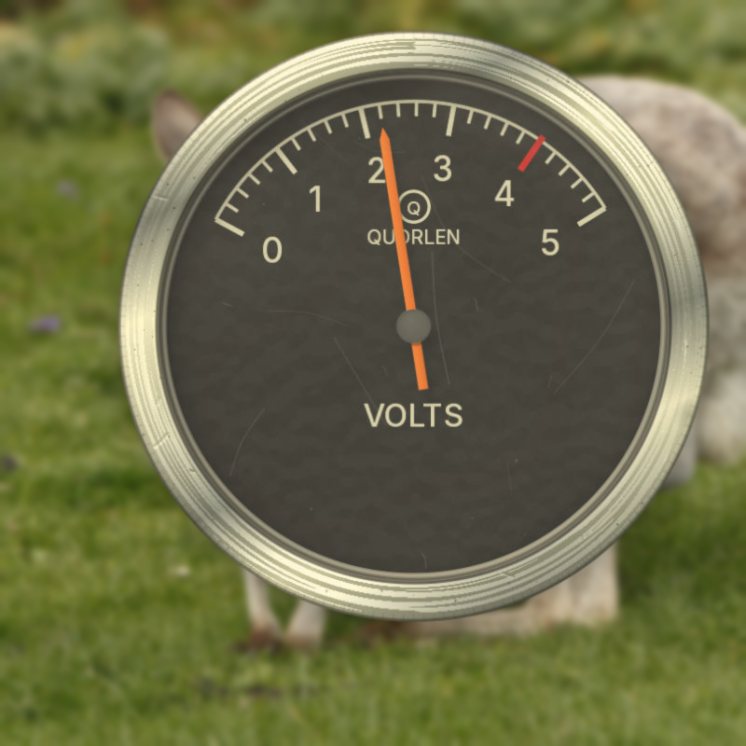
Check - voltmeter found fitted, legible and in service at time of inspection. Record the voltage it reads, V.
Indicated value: 2.2 V
